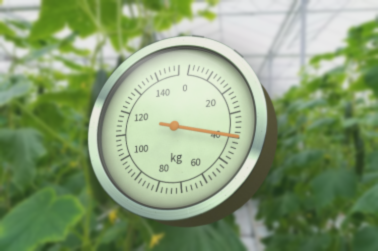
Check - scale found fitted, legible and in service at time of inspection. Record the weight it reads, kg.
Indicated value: 40 kg
